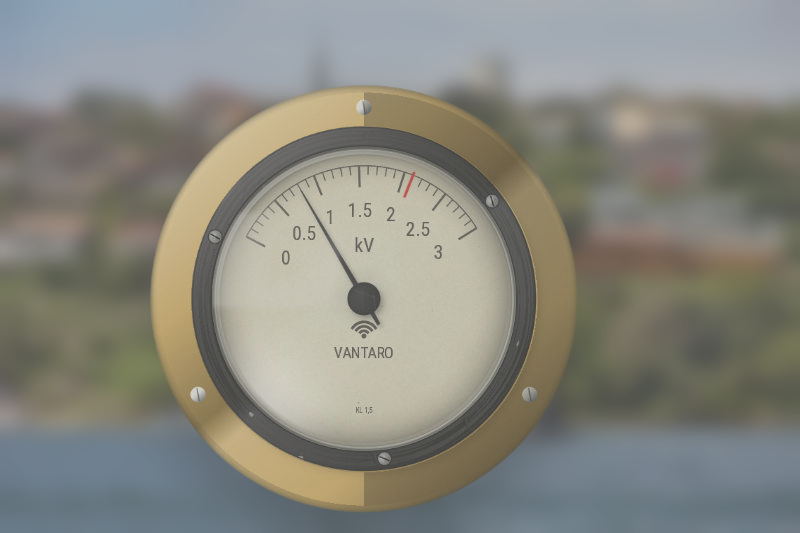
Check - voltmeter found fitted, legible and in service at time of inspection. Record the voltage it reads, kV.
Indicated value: 0.8 kV
